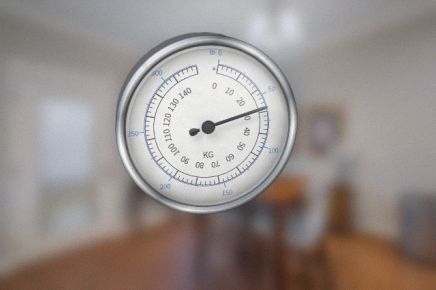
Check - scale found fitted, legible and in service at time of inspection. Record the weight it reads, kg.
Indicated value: 28 kg
